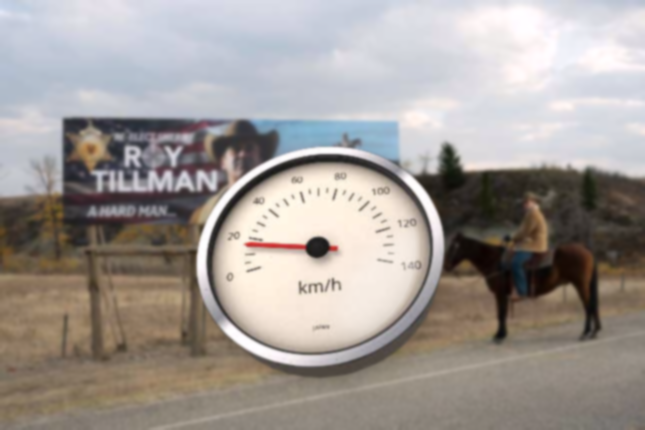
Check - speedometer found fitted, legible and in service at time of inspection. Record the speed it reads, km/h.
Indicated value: 15 km/h
